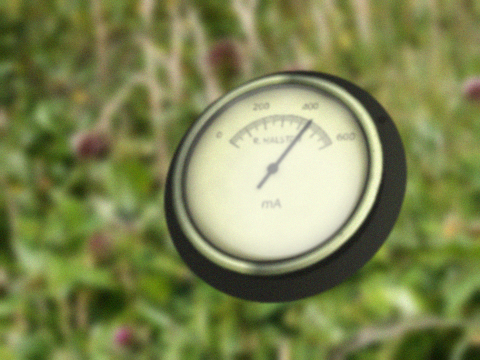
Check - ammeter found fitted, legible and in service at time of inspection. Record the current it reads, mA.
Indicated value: 450 mA
